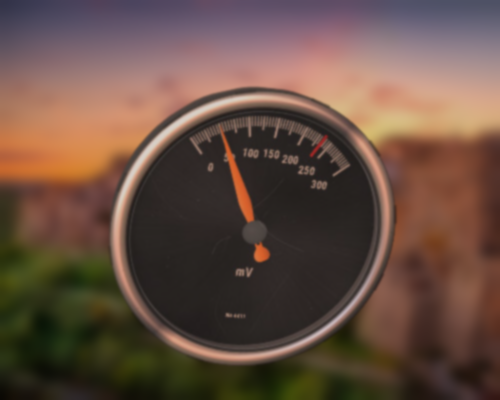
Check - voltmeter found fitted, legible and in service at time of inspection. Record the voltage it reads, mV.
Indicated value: 50 mV
